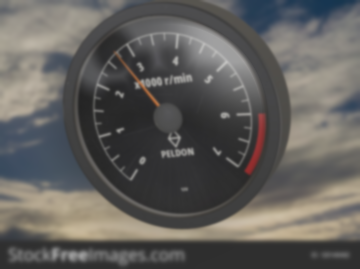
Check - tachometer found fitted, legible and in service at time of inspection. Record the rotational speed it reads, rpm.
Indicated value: 2750 rpm
